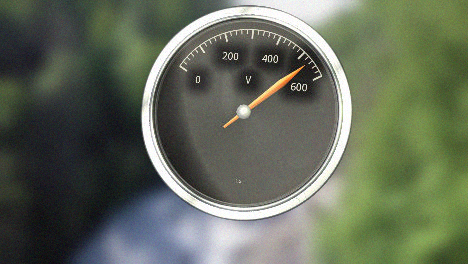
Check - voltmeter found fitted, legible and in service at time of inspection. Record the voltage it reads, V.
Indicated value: 540 V
